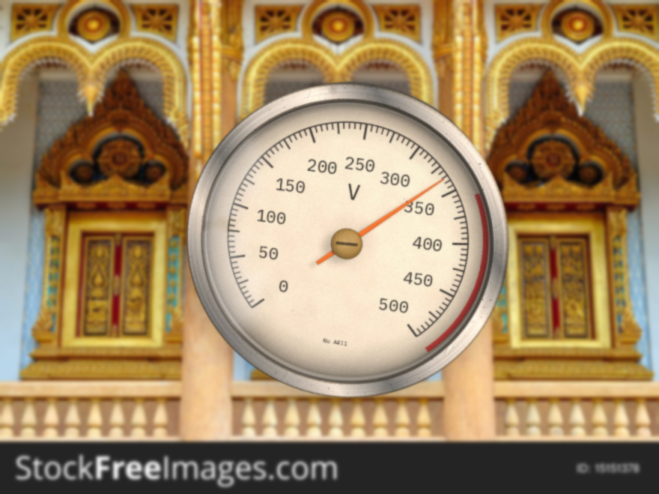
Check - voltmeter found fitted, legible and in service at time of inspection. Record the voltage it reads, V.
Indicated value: 335 V
